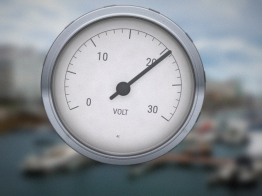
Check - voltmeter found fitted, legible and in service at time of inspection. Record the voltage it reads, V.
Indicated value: 20.5 V
